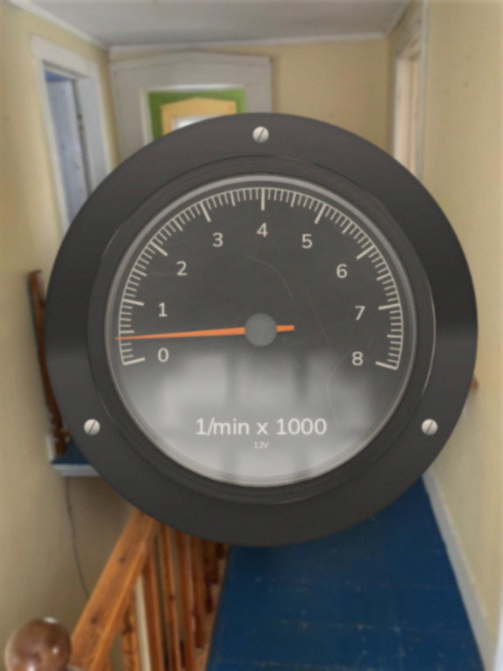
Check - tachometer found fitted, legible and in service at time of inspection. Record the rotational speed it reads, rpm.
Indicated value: 400 rpm
